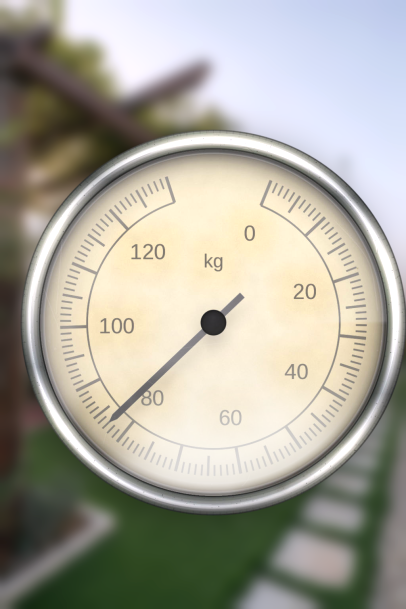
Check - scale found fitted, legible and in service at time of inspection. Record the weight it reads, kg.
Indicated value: 83 kg
